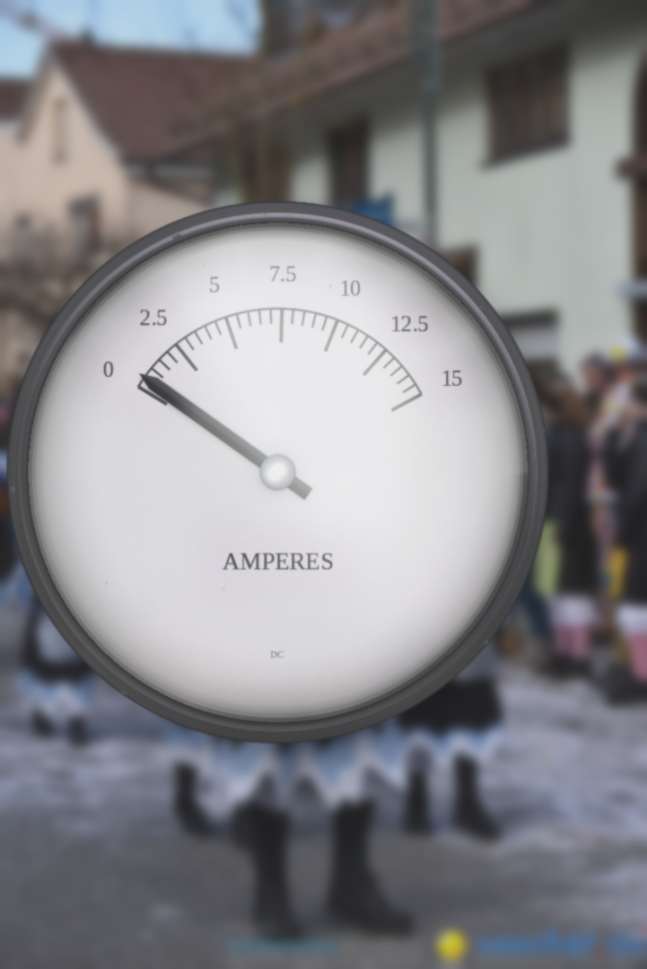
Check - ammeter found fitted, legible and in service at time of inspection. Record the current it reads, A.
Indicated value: 0.5 A
